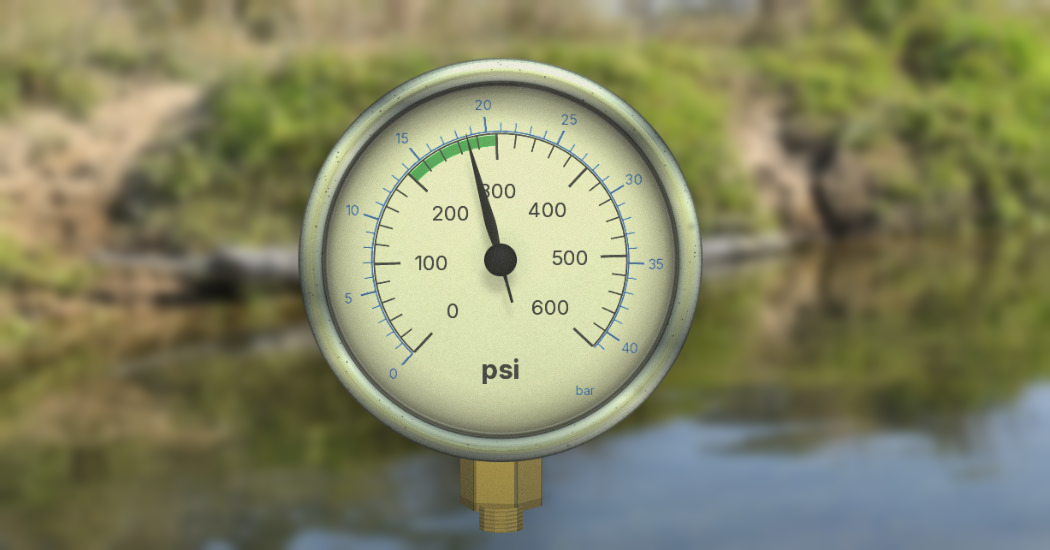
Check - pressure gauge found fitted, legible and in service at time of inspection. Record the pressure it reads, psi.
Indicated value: 270 psi
